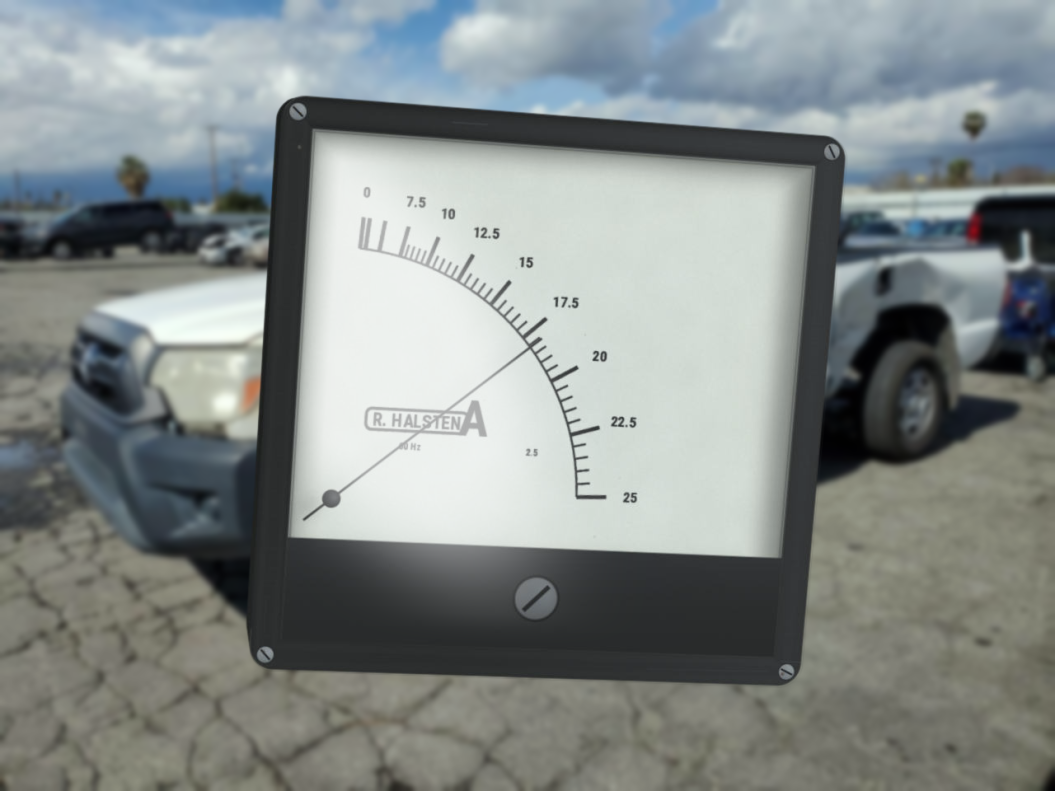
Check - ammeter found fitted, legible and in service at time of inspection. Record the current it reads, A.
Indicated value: 18 A
